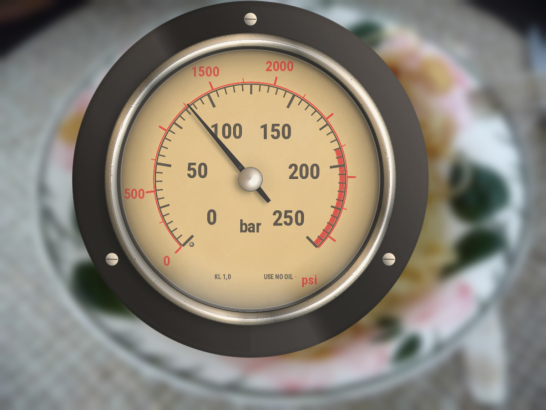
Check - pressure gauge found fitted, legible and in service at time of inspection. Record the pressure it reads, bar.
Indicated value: 87.5 bar
